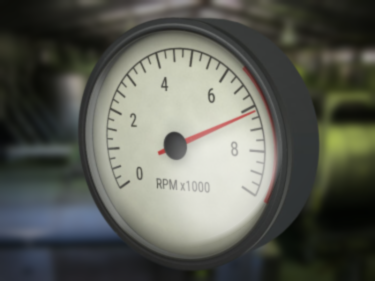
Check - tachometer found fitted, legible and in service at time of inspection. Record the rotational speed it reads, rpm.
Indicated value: 7125 rpm
